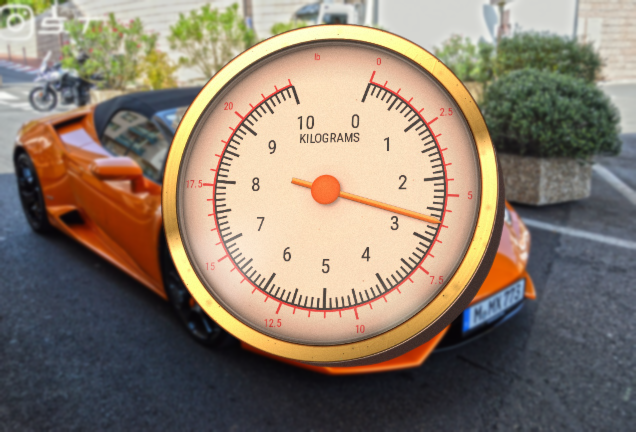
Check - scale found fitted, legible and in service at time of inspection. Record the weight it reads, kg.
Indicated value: 2.7 kg
